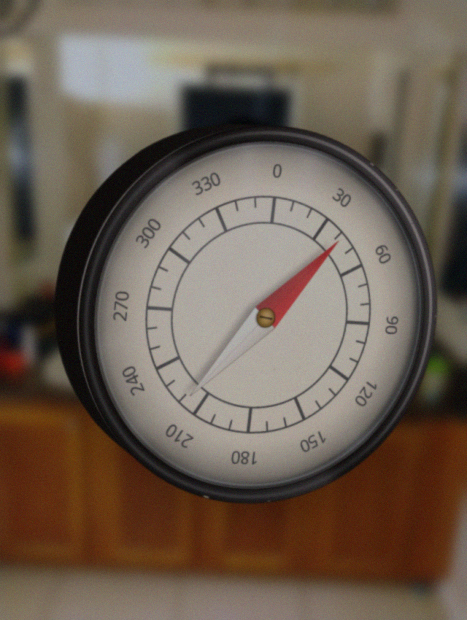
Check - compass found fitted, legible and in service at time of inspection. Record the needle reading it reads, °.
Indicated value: 40 °
